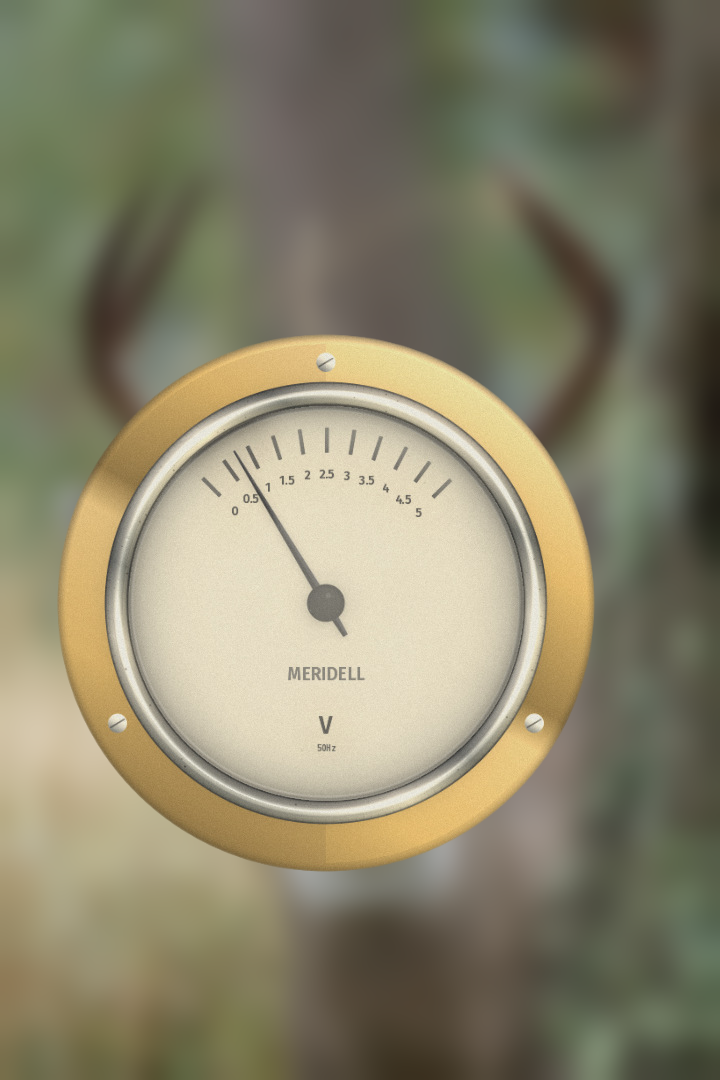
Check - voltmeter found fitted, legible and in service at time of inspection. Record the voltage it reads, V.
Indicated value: 0.75 V
